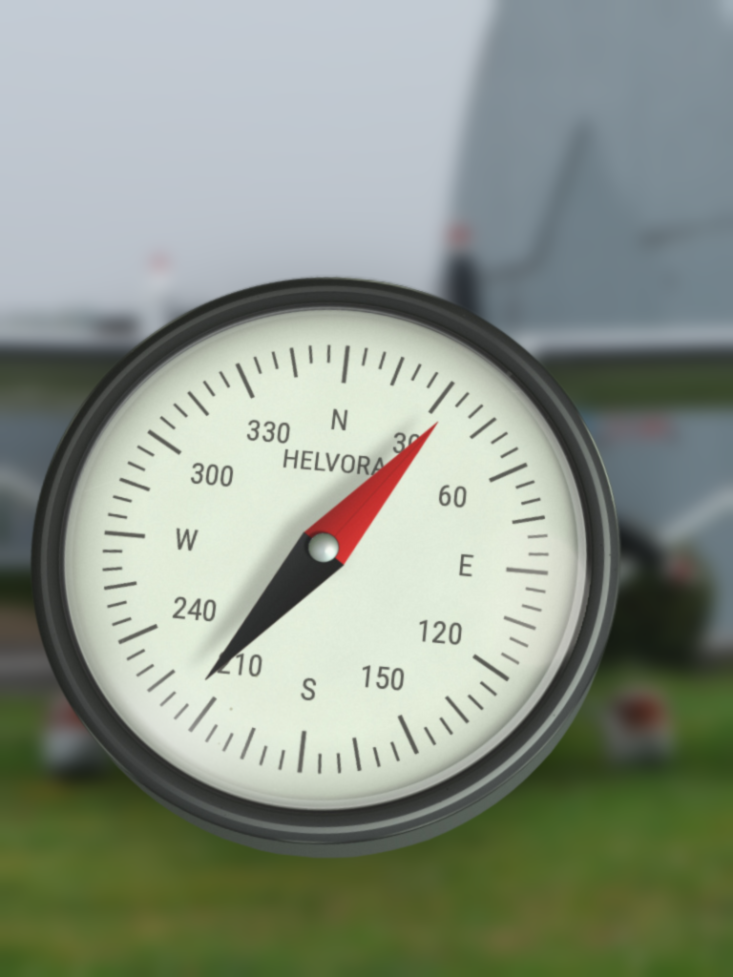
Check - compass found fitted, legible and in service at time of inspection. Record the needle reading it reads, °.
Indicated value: 35 °
